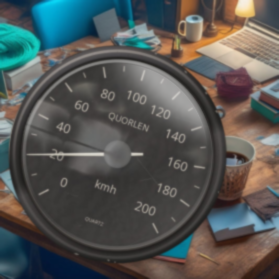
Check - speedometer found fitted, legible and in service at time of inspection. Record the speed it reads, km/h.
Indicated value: 20 km/h
